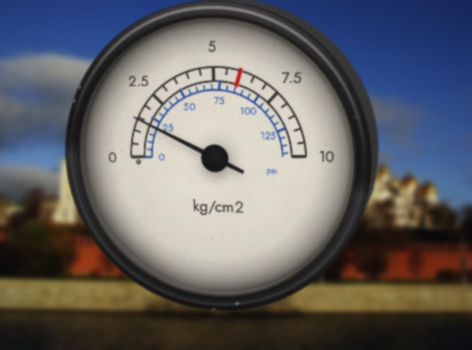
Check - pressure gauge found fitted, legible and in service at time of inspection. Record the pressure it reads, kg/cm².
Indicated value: 1.5 kg/cm²
